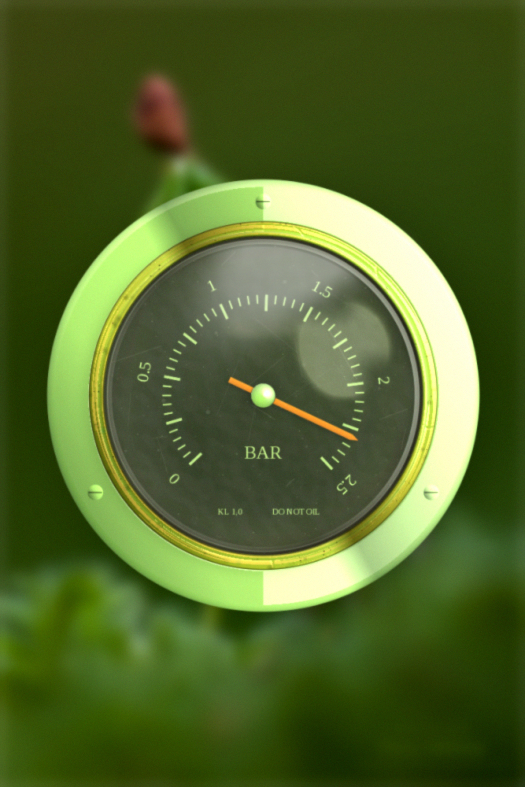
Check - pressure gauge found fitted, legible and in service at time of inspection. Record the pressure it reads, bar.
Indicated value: 2.3 bar
